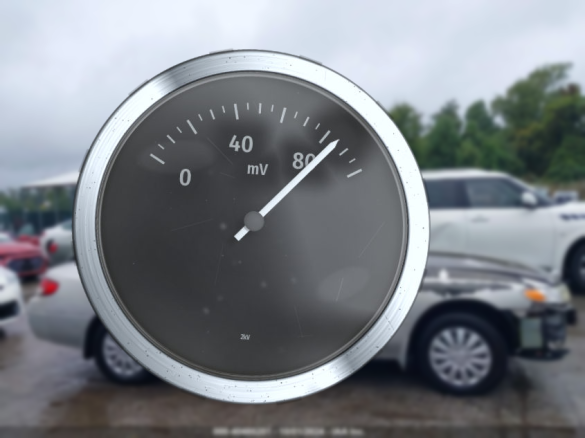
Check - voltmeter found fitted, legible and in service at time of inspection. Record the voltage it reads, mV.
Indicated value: 85 mV
